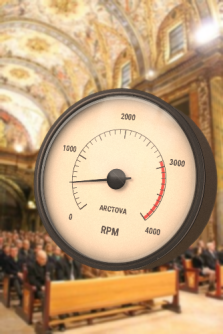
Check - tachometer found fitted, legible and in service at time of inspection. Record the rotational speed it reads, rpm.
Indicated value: 500 rpm
